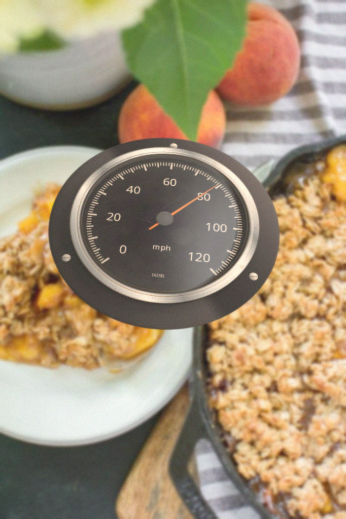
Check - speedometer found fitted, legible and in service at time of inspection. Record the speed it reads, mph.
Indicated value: 80 mph
